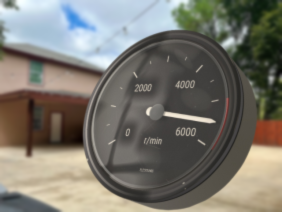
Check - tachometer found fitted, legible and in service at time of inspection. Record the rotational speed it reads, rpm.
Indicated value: 5500 rpm
